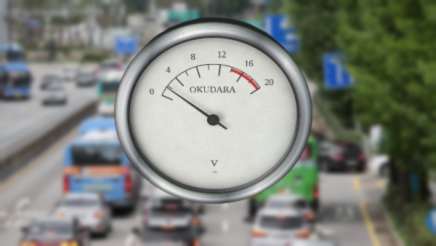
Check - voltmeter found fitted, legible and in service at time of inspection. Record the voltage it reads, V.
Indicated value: 2 V
